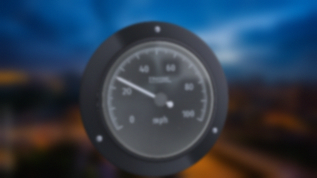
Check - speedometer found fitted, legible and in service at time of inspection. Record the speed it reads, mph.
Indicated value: 25 mph
